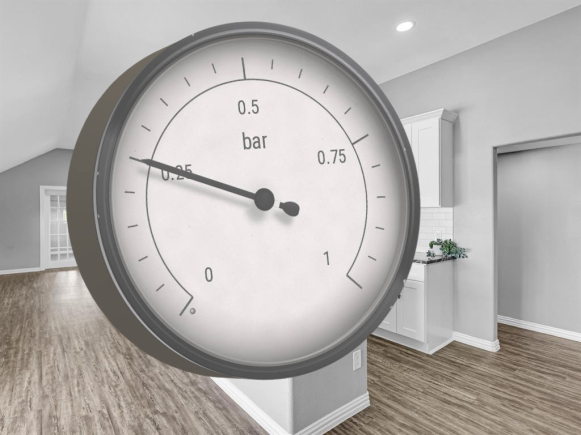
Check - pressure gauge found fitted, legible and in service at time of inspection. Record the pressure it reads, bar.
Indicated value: 0.25 bar
